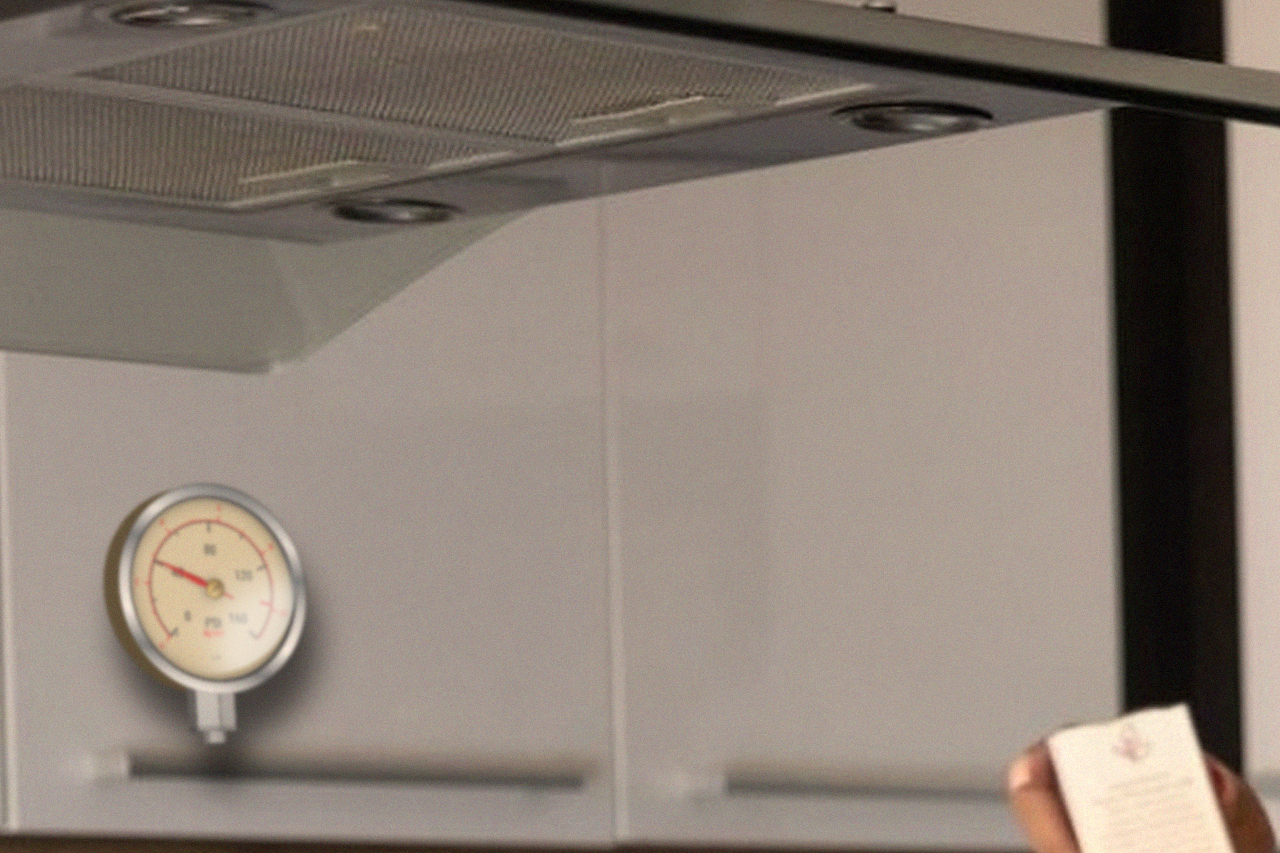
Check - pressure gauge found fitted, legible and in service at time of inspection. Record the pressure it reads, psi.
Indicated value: 40 psi
